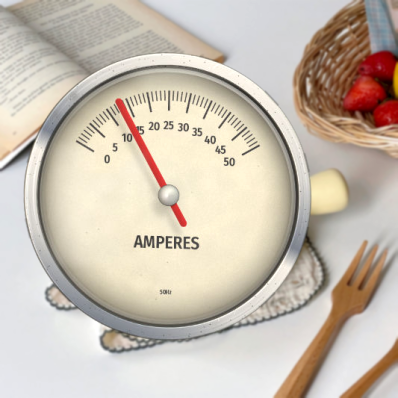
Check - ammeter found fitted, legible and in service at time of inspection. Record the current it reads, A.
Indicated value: 13 A
